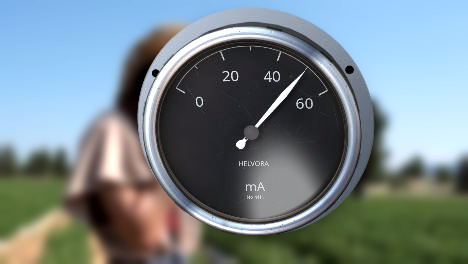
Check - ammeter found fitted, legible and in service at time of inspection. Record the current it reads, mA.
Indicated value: 50 mA
